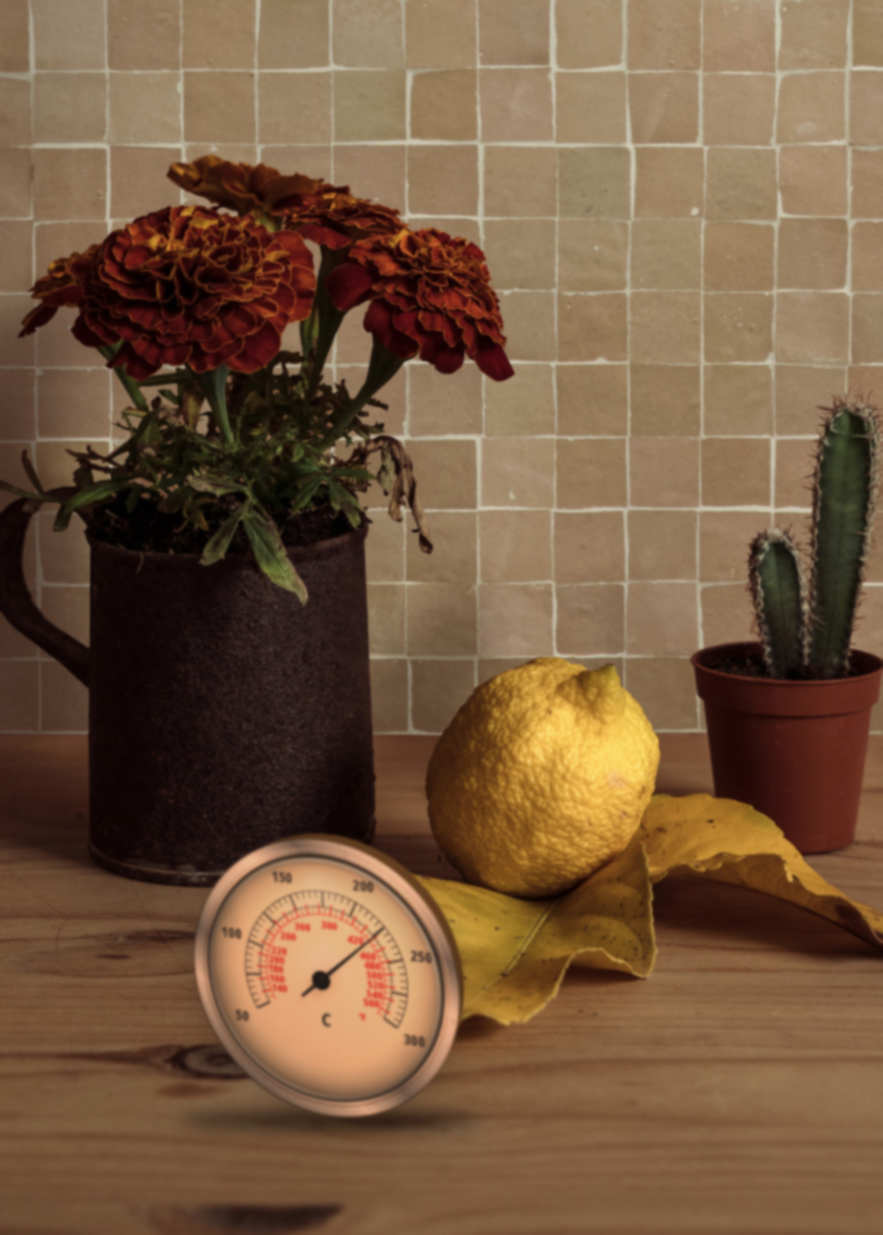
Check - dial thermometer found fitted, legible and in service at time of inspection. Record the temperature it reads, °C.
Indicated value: 225 °C
